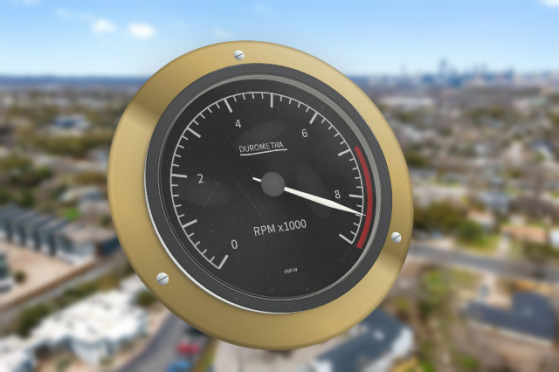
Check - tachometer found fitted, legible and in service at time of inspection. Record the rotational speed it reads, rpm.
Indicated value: 8400 rpm
